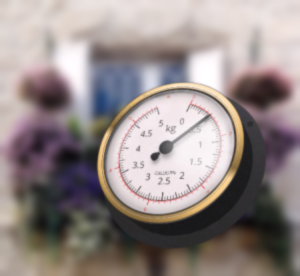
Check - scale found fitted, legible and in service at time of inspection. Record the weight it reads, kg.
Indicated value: 0.5 kg
